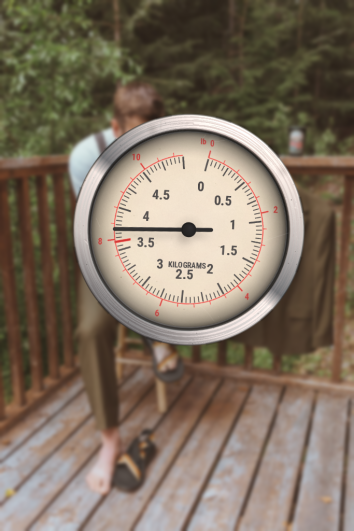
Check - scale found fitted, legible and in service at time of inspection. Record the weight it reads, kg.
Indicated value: 3.75 kg
